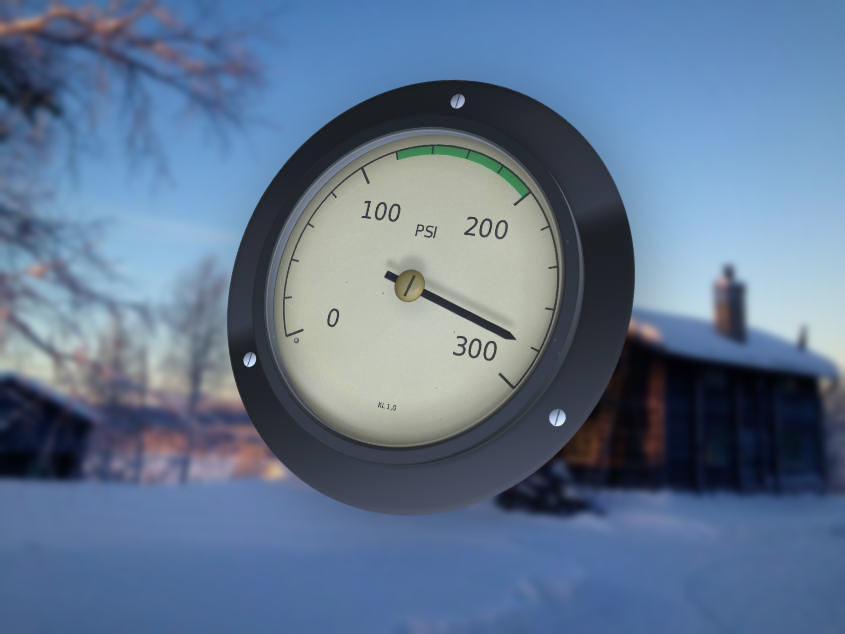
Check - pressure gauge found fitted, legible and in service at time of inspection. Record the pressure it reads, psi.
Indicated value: 280 psi
